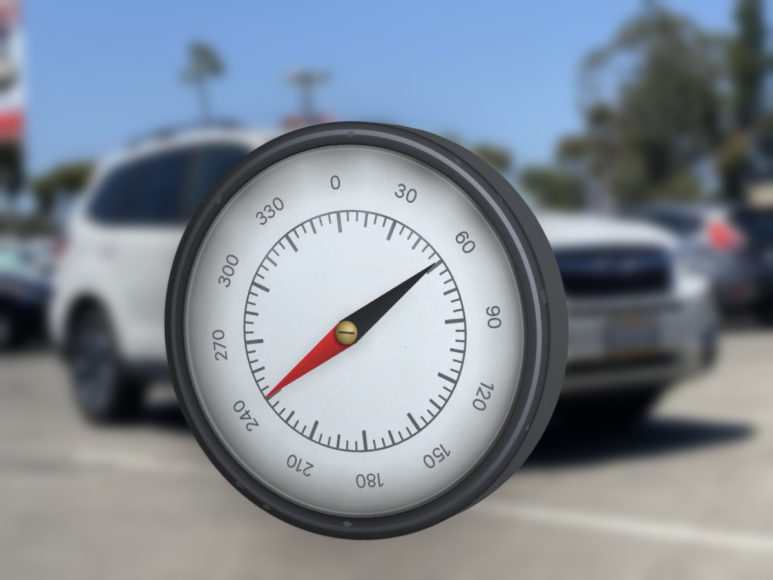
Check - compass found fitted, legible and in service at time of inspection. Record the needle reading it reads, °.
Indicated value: 240 °
